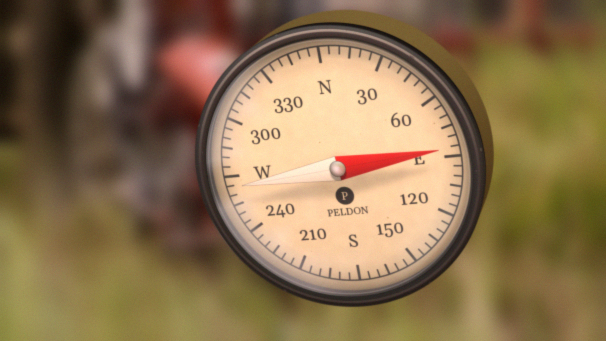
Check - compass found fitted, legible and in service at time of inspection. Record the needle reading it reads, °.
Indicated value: 85 °
